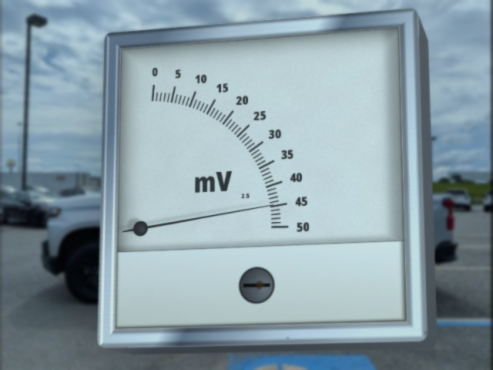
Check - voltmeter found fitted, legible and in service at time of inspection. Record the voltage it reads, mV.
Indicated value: 45 mV
